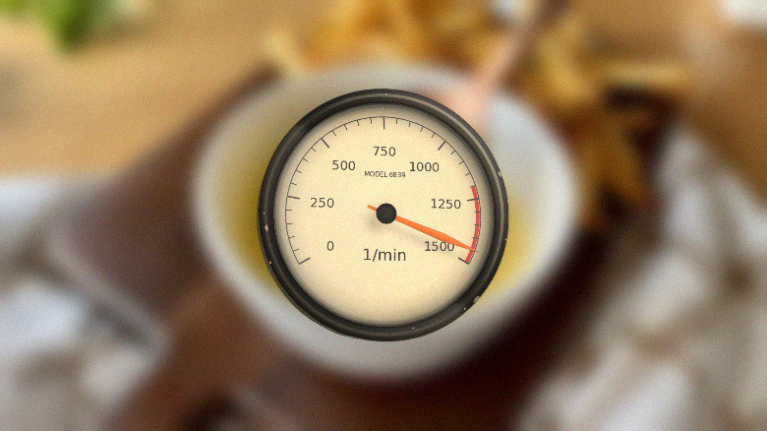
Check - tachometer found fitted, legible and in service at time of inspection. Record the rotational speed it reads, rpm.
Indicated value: 1450 rpm
